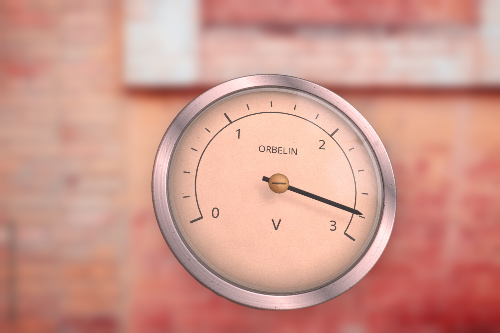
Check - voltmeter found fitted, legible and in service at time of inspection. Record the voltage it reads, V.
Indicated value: 2.8 V
